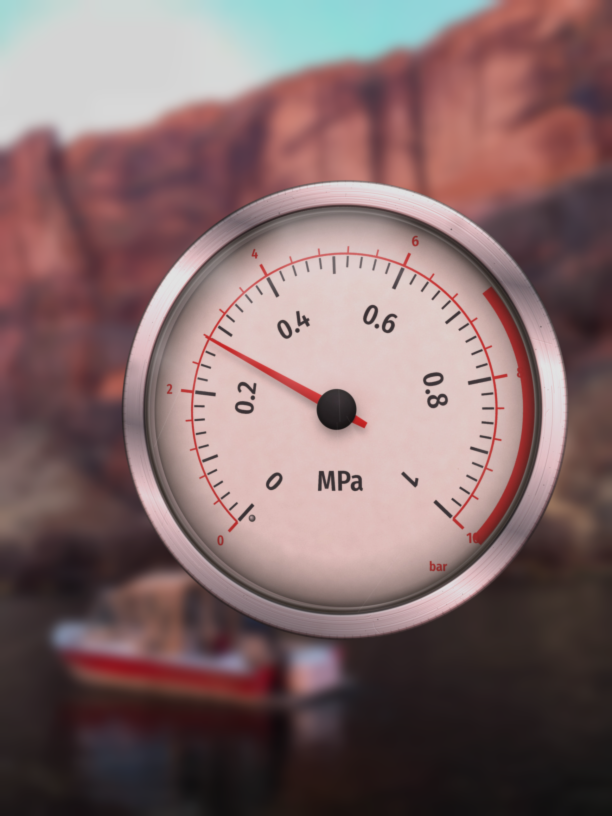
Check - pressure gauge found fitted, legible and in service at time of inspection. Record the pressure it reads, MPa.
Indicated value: 0.28 MPa
